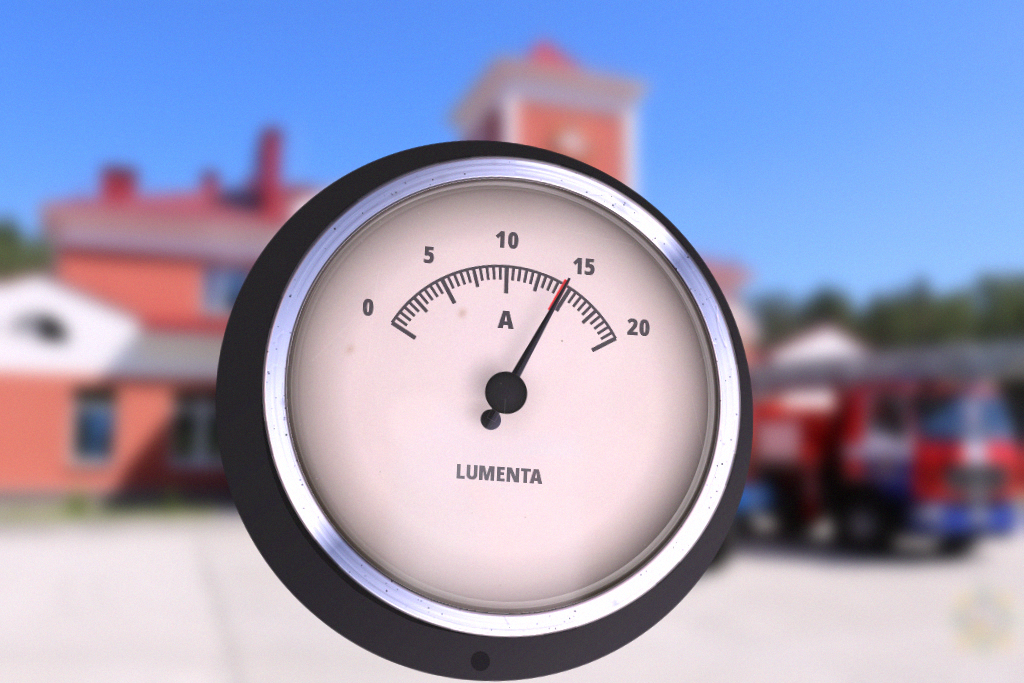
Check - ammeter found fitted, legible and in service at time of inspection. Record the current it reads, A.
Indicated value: 14.5 A
